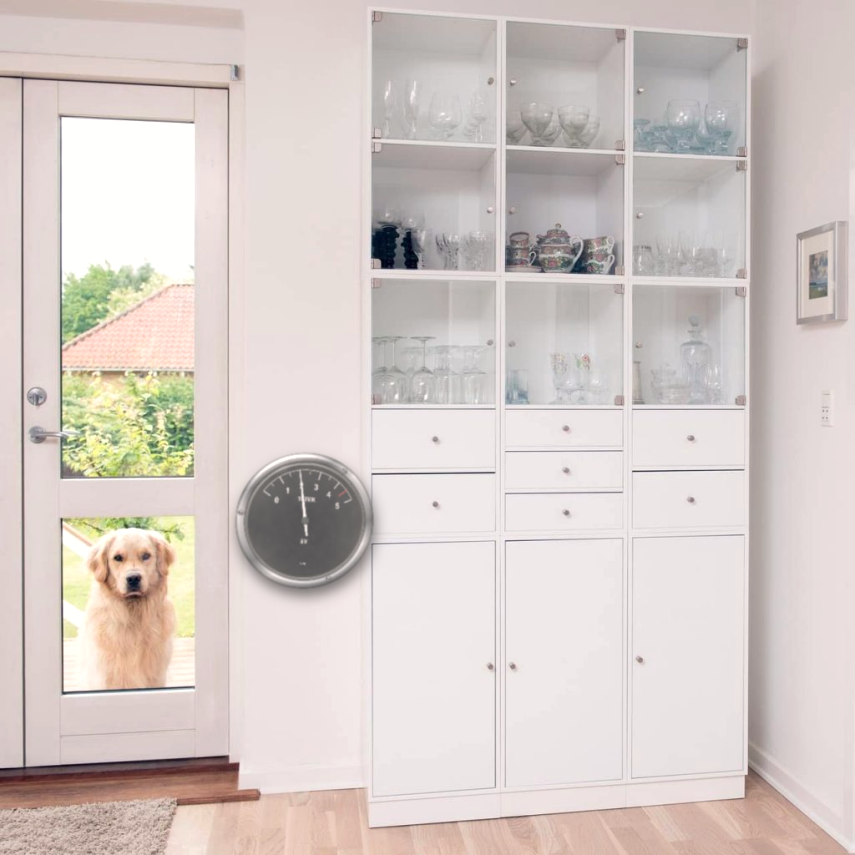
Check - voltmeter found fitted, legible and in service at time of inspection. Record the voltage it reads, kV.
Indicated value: 2 kV
